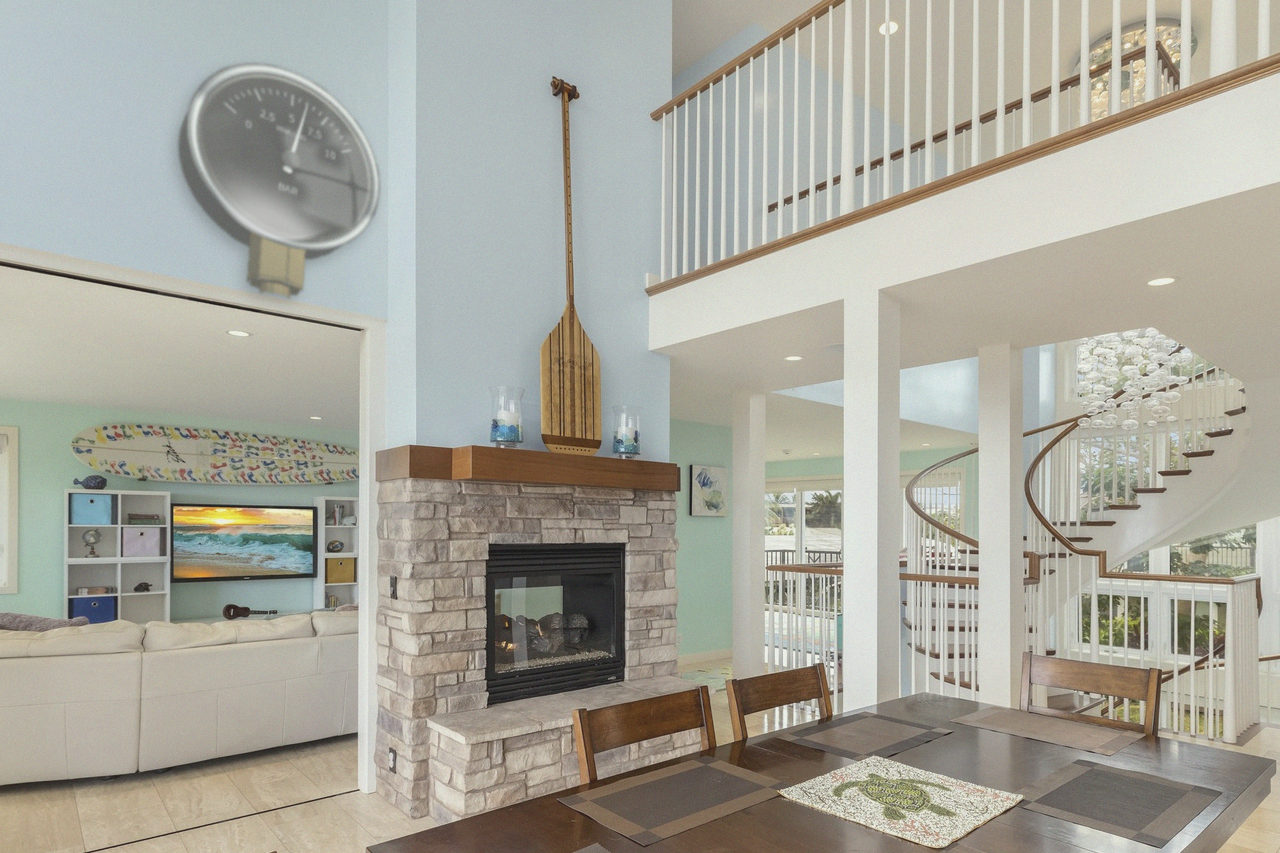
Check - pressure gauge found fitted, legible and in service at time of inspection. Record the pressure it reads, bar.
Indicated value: 6 bar
